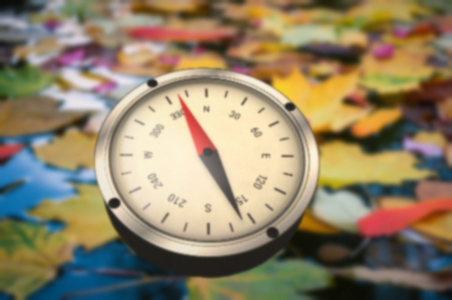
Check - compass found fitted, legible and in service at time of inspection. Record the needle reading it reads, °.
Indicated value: 337.5 °
